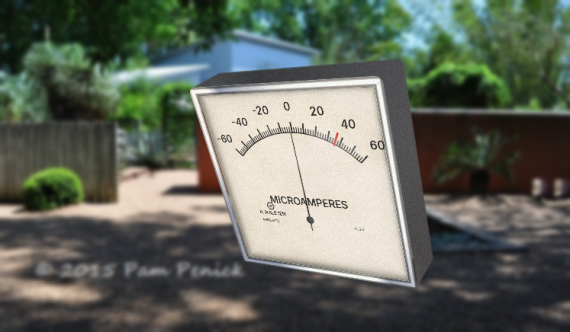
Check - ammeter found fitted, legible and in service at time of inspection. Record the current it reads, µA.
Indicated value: 0 µA
